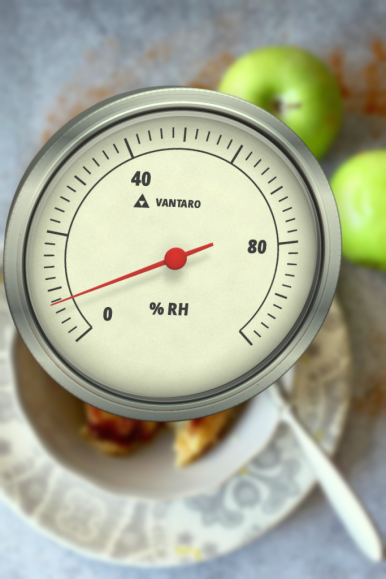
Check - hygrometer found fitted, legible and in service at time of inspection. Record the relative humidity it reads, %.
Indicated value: 8 %
